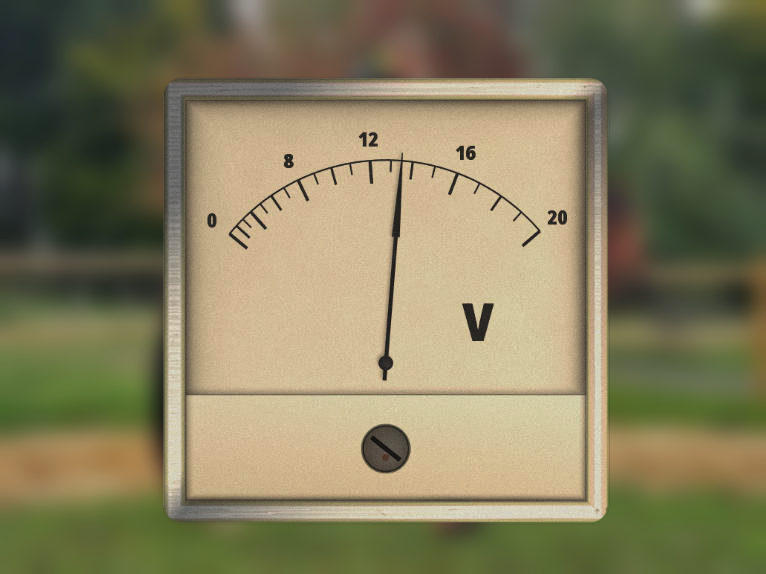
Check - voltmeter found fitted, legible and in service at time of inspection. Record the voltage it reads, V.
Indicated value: 13.5 V
